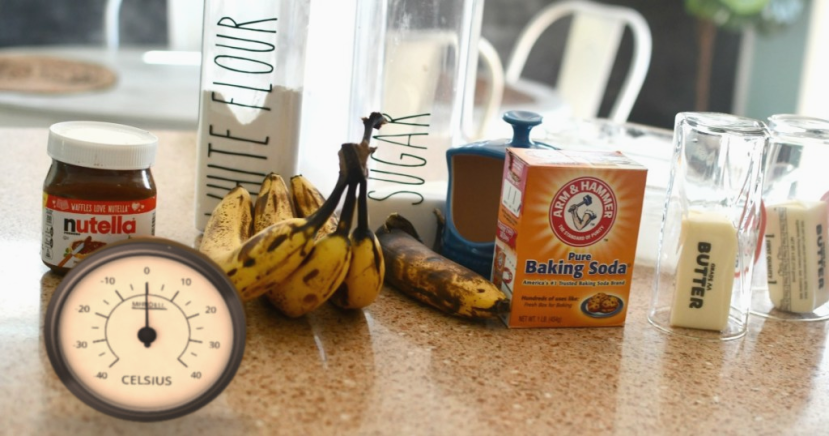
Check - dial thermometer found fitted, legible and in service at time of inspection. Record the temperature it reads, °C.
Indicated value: 0 °C
